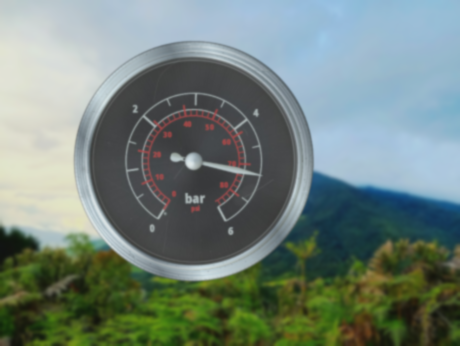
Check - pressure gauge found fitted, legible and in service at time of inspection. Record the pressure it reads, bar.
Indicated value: 5 bar
